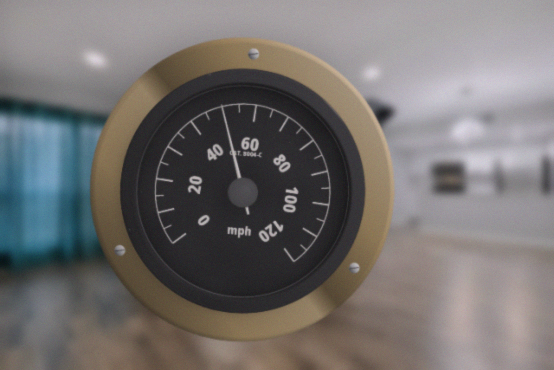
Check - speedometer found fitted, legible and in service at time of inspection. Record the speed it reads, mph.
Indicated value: 50 mph
